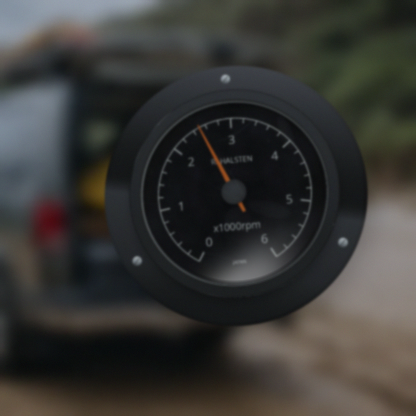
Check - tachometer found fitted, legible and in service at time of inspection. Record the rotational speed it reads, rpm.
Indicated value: 2500 rpm
